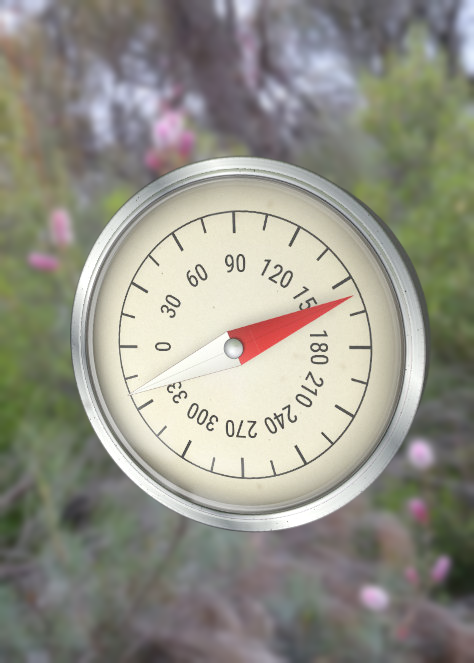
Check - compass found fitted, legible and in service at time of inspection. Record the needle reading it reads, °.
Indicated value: 157.5 °
